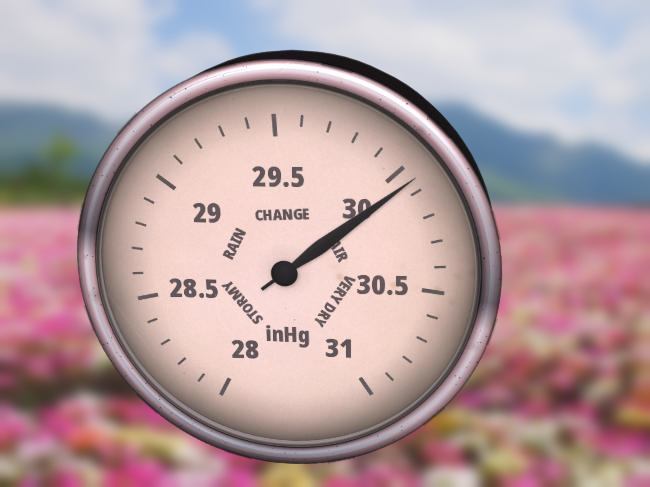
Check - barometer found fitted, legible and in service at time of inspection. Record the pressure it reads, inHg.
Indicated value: 30.05 inHg
